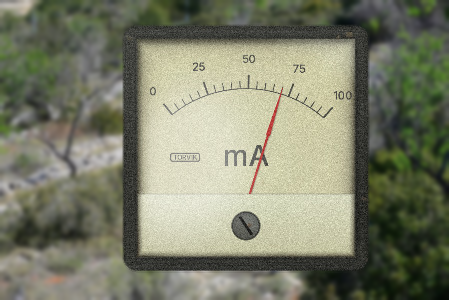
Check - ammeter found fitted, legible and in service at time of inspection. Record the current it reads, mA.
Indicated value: 70 mA
